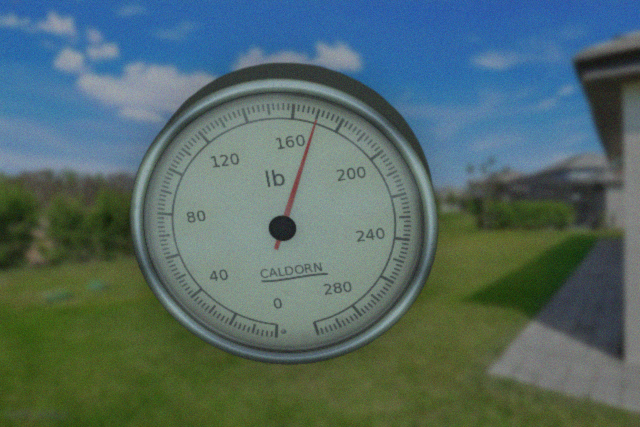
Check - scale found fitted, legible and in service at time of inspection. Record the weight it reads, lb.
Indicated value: 170 lb
